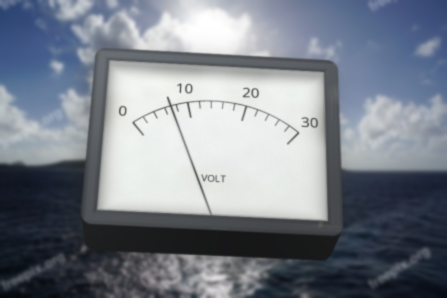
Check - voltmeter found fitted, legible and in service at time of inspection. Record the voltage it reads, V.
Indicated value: 7 V
